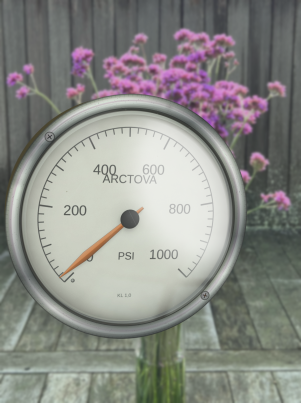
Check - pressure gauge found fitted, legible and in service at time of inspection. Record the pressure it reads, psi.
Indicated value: 20 psi
